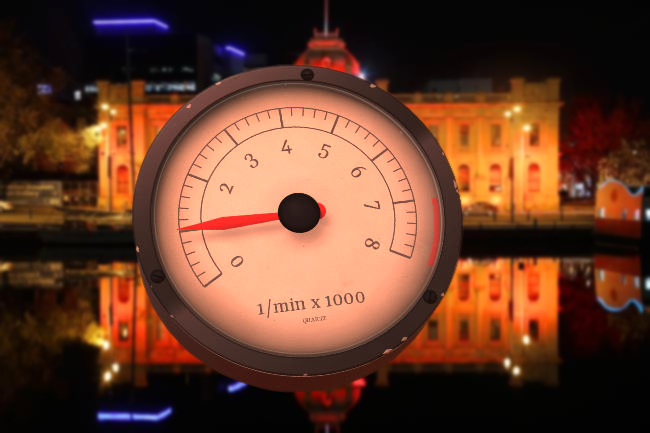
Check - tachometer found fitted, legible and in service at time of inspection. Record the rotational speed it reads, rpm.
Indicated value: 1000 rpm
